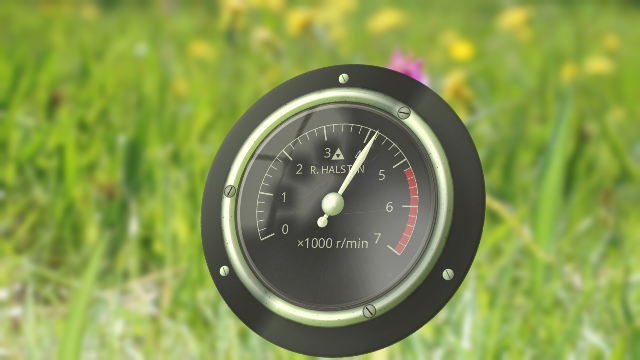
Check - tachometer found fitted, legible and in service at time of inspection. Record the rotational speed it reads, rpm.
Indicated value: 4200 rpm
